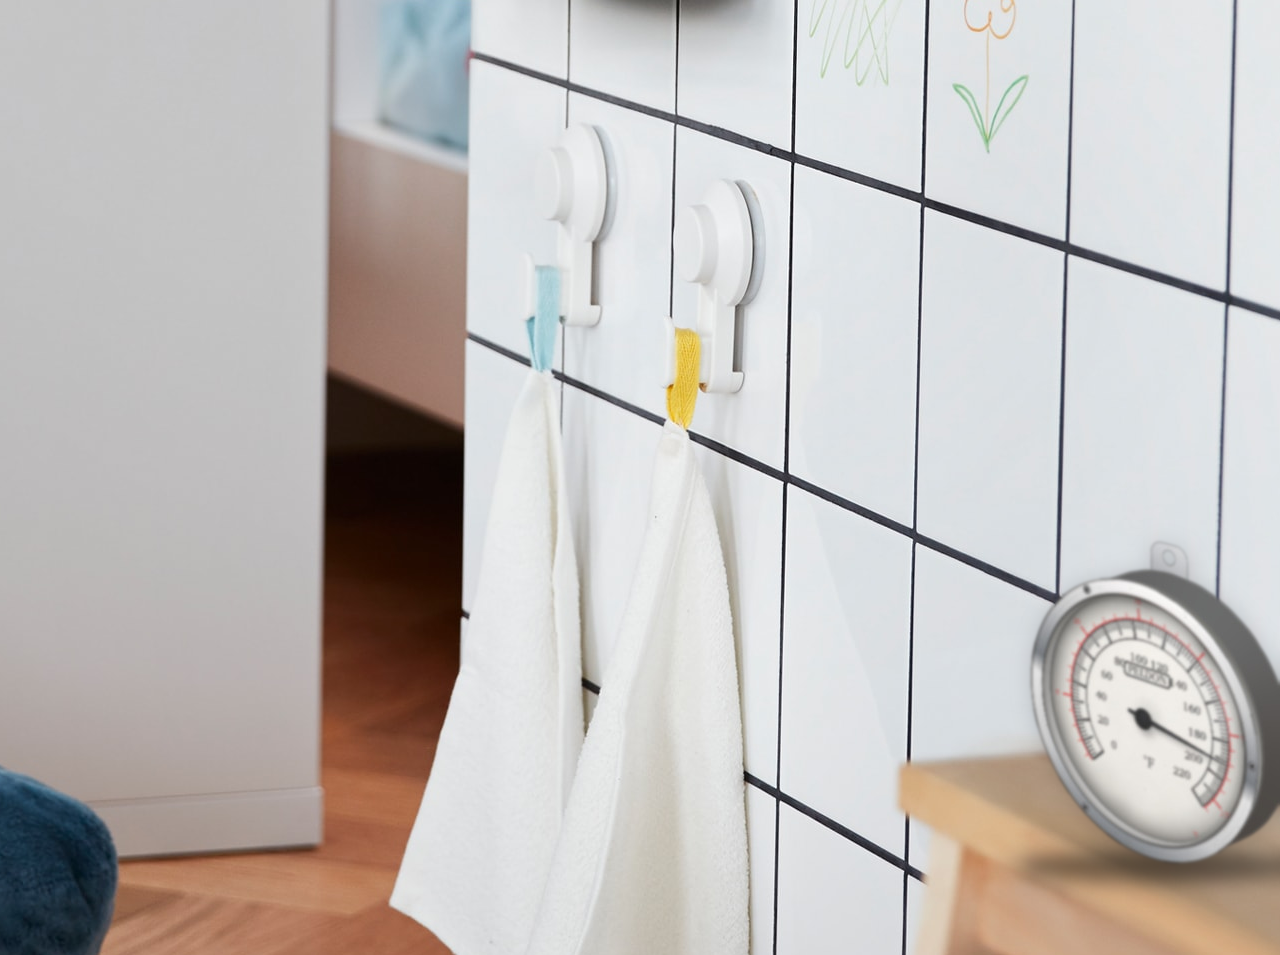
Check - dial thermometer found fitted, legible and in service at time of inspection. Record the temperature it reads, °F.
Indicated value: 190 °F
